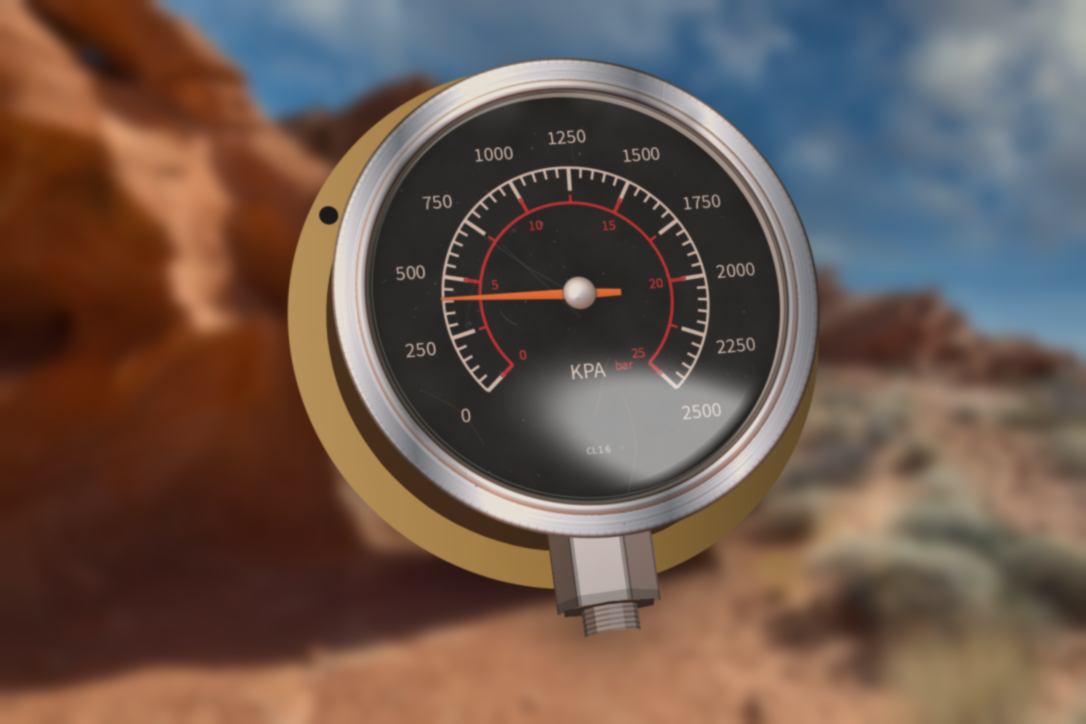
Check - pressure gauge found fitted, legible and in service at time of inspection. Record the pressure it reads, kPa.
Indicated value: 400 kPa
